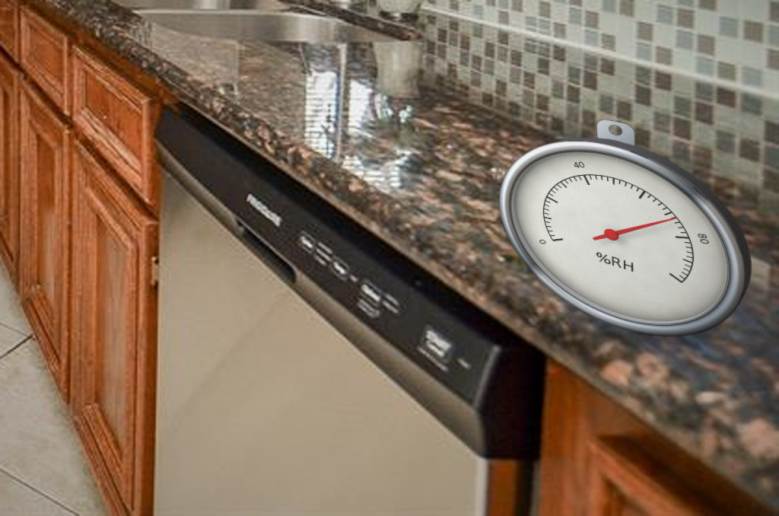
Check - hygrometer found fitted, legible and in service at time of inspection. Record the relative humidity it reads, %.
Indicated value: 72 %
